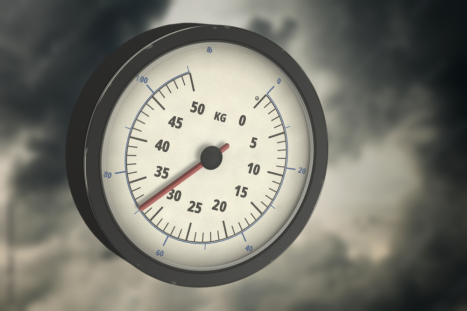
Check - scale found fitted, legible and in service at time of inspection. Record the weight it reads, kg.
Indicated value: 32 kg
